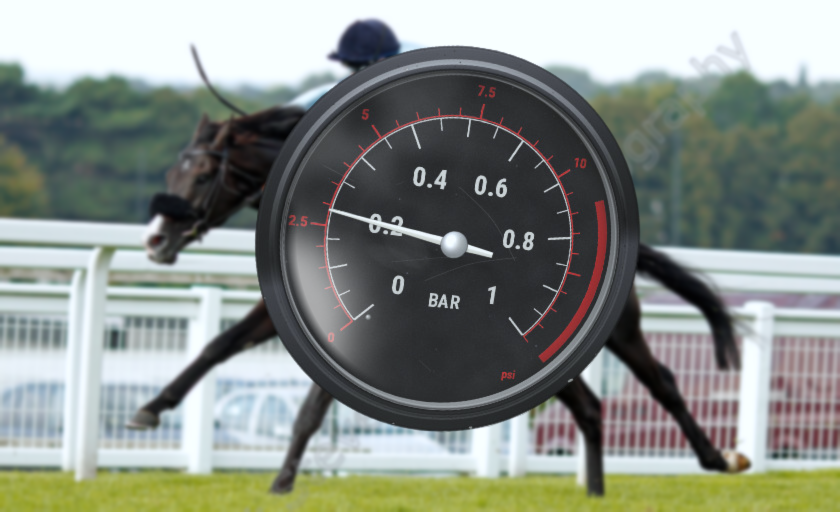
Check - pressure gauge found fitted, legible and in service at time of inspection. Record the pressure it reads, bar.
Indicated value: 0.2 bar
